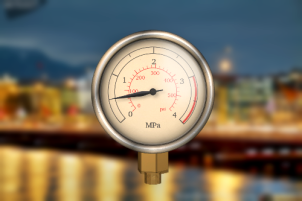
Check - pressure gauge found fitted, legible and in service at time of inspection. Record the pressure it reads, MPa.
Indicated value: 0.5 MPa
